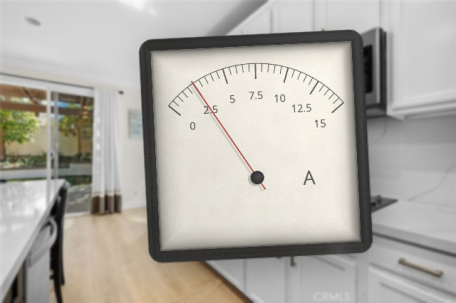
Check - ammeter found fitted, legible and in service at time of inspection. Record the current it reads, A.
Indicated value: 2.5 A
